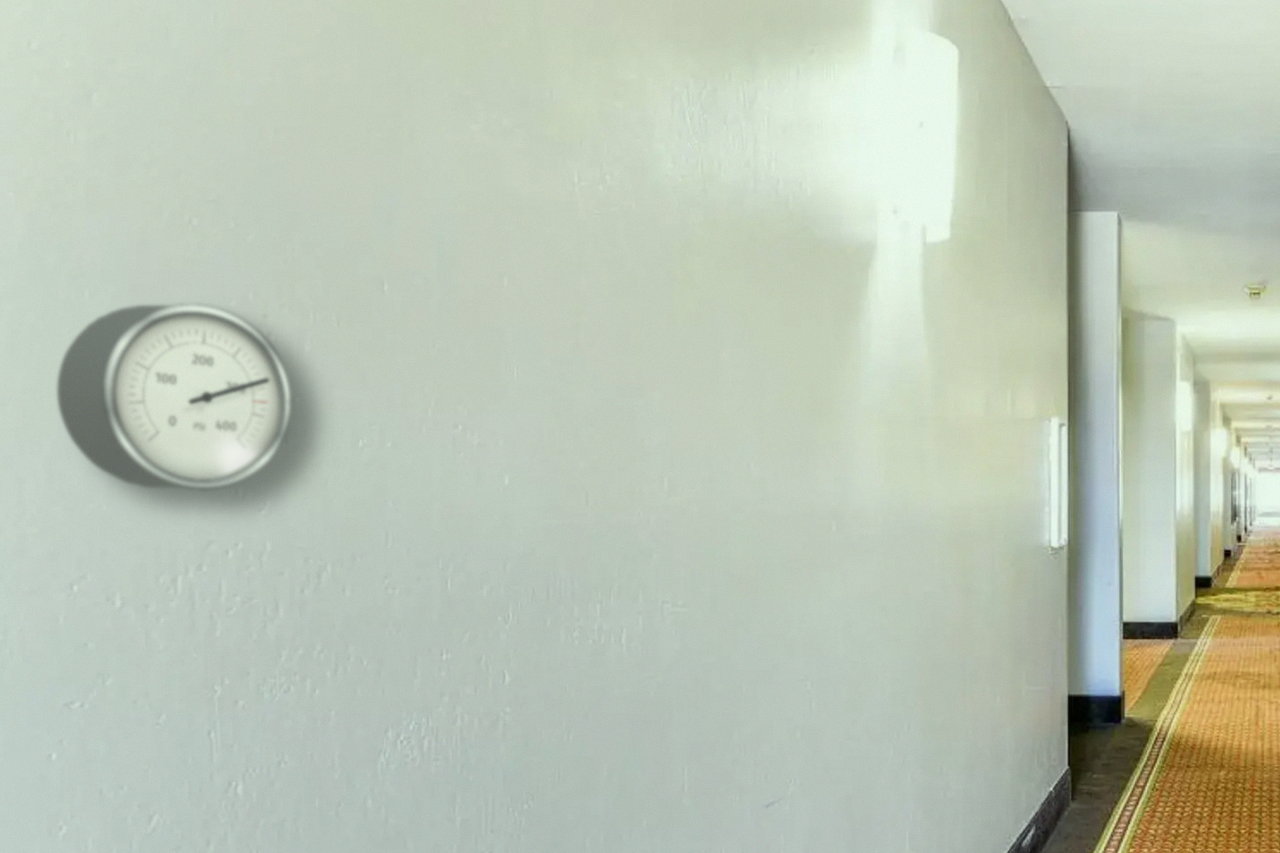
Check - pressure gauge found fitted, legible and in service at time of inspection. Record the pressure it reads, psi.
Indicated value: 300 psi
